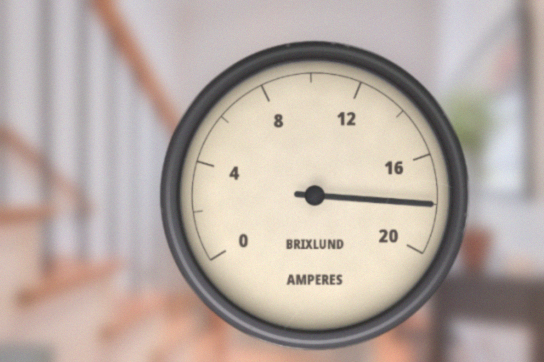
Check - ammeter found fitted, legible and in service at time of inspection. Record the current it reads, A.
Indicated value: 18 A
